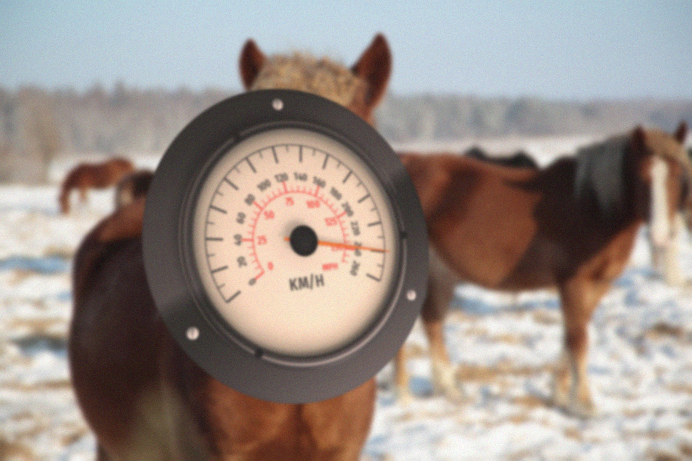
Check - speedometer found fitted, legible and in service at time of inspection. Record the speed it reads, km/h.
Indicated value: 240 km/h
